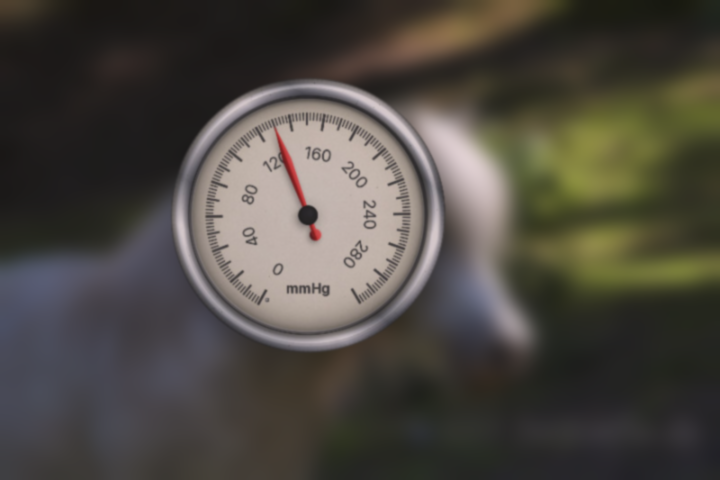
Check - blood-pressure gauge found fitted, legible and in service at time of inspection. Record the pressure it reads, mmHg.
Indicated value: 130 mmHg
